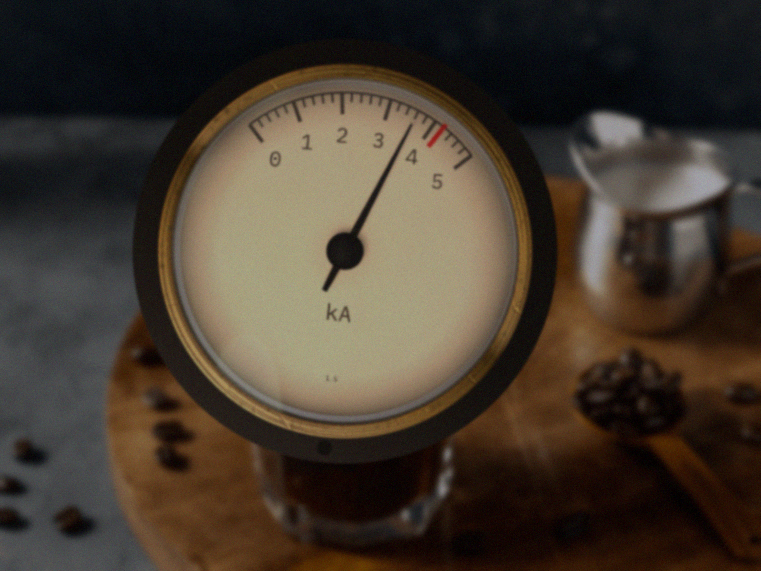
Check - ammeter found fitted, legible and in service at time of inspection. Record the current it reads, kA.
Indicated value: 3.6 kA
